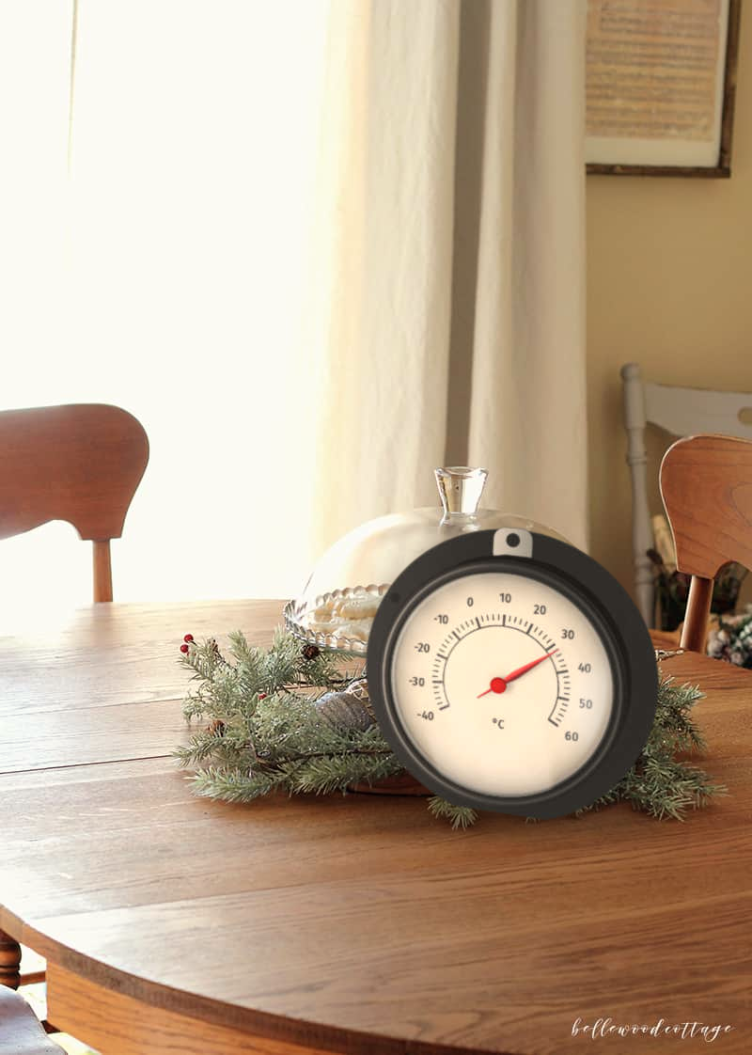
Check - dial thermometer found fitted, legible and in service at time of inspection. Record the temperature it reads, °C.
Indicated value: 32 °C
